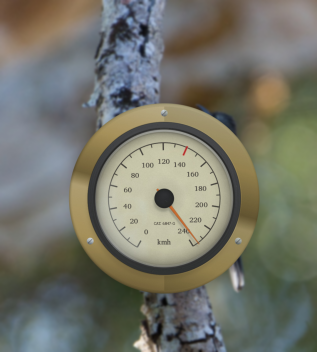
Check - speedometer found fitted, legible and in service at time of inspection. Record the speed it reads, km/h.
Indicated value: 235 km/h
